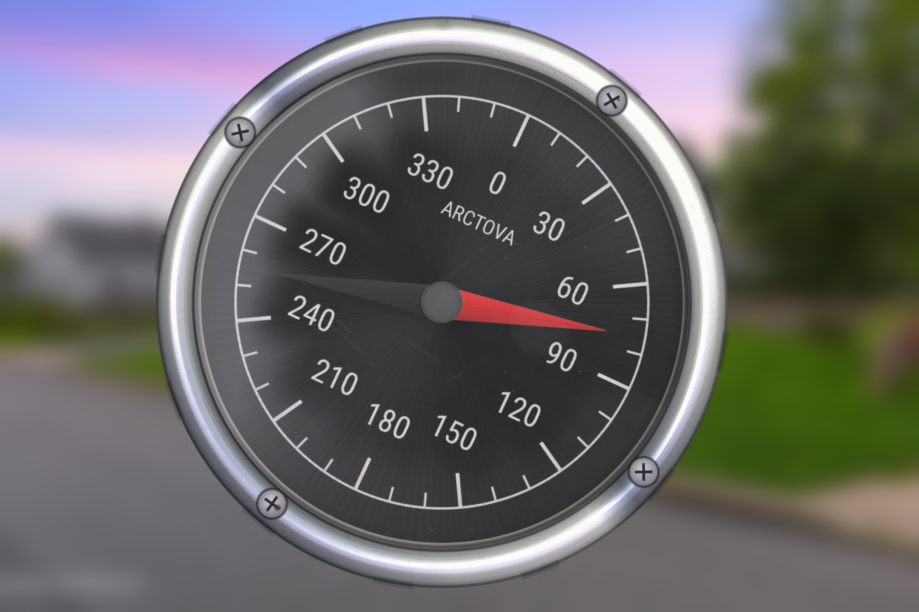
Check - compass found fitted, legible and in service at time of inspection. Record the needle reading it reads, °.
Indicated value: 75 °
